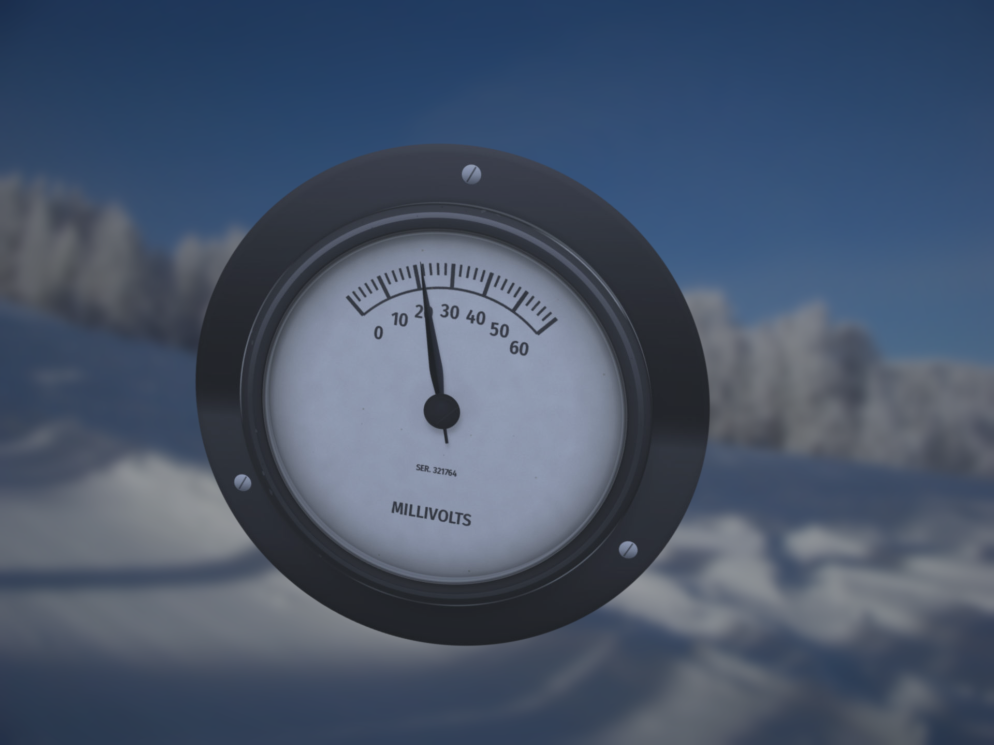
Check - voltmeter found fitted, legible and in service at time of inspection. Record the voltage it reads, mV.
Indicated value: 22 mV
